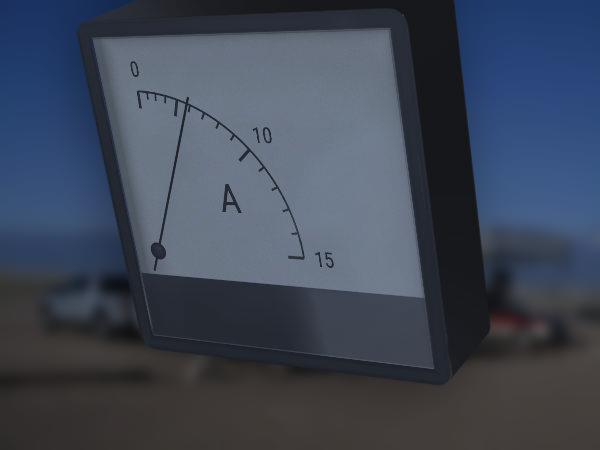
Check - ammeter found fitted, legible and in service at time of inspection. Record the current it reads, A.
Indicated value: 6 A
